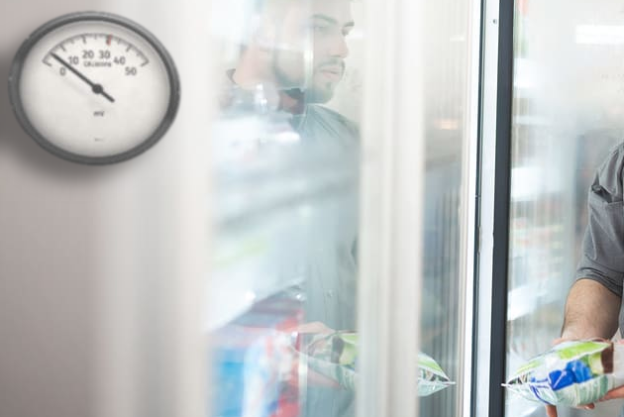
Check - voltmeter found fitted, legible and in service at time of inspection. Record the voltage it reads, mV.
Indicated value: 5 mV
